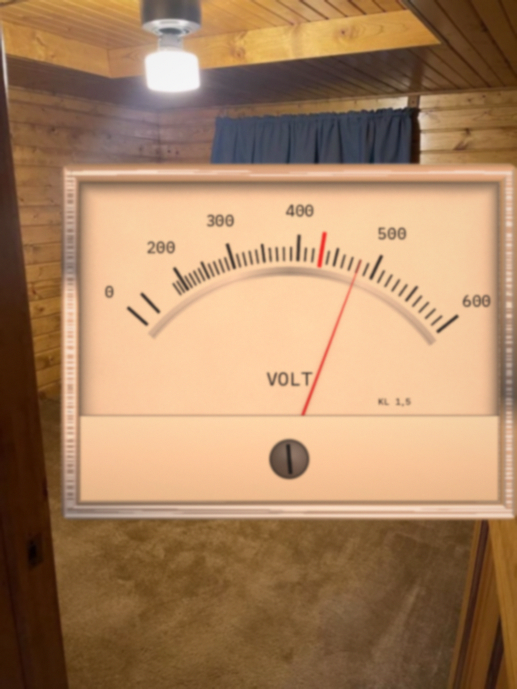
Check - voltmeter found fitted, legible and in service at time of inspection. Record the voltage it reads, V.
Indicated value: 480 V
